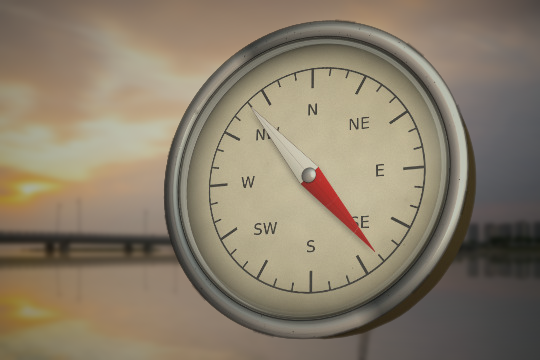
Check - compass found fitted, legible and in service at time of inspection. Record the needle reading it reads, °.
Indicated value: 140 °
